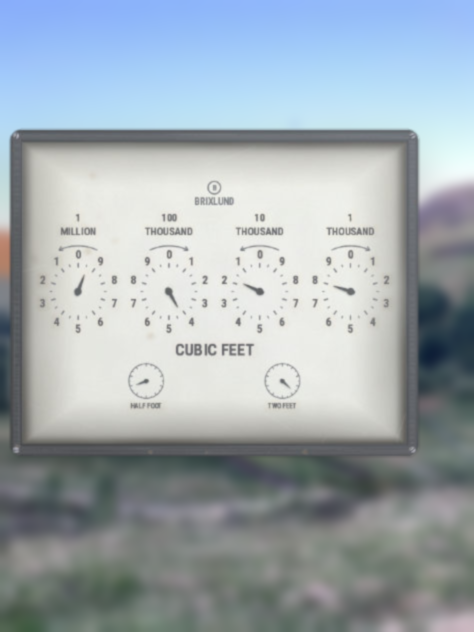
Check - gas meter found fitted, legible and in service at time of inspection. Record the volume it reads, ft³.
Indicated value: 941800 ft³
